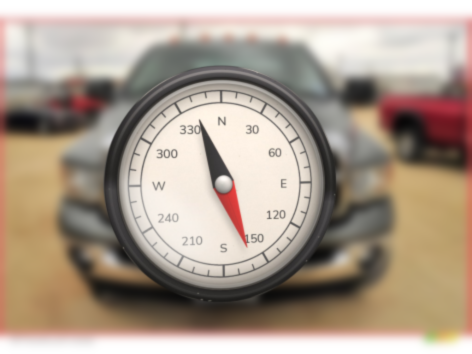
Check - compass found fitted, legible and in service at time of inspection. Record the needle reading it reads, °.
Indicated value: 160 °
